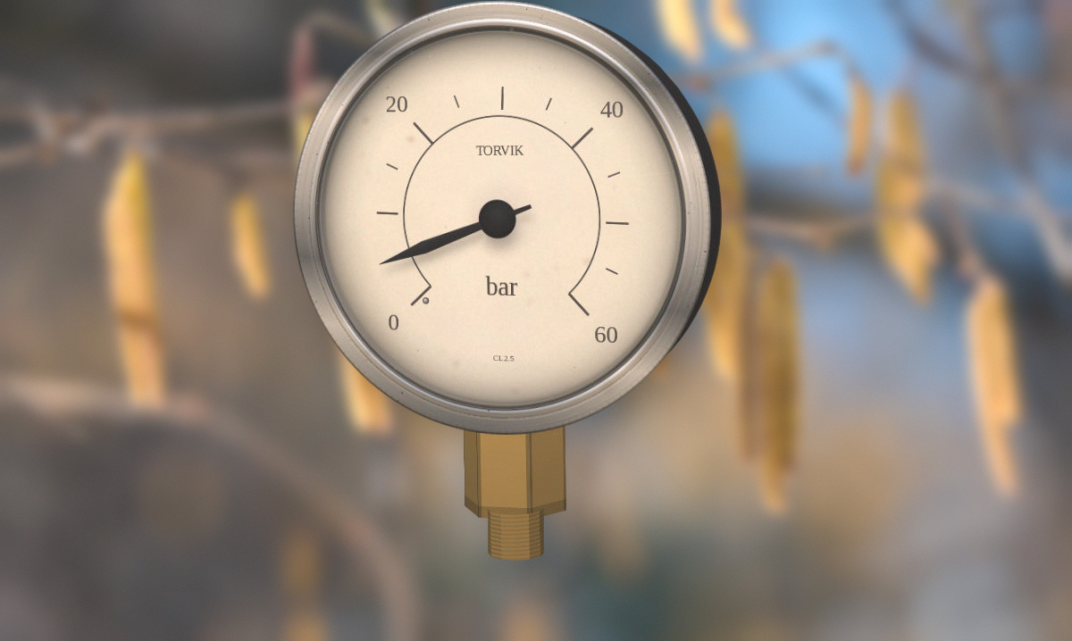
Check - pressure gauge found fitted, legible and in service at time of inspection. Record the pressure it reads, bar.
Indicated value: 5 bar
